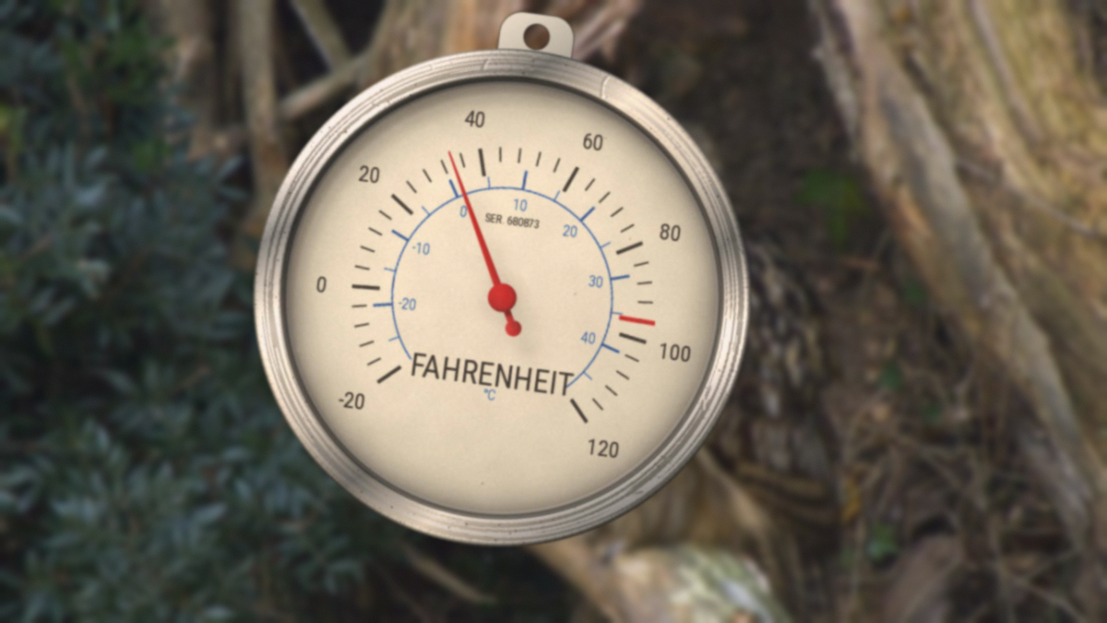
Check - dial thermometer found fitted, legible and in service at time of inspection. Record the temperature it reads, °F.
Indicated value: 34 °F
